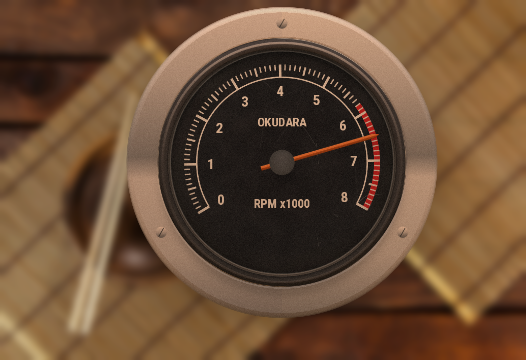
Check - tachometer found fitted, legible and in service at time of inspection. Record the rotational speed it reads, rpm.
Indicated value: 6500 rpm
